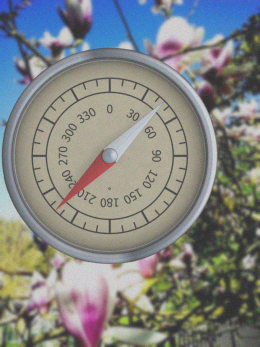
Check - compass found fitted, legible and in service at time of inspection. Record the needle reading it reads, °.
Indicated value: 225 °
